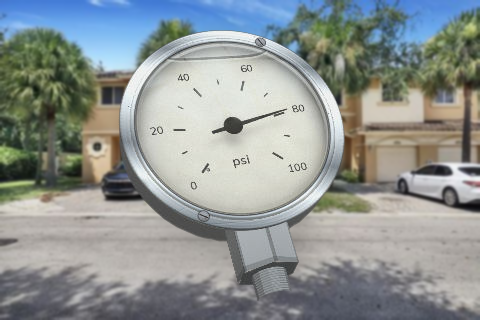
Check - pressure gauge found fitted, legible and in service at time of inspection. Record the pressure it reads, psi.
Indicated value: 80 psi
